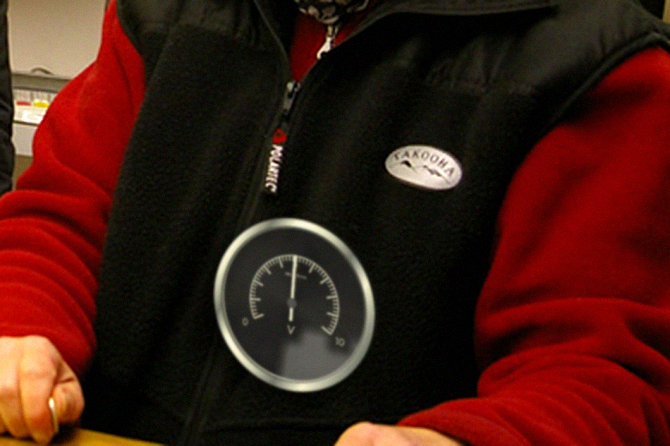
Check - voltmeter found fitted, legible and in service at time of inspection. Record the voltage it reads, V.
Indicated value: 5 V
